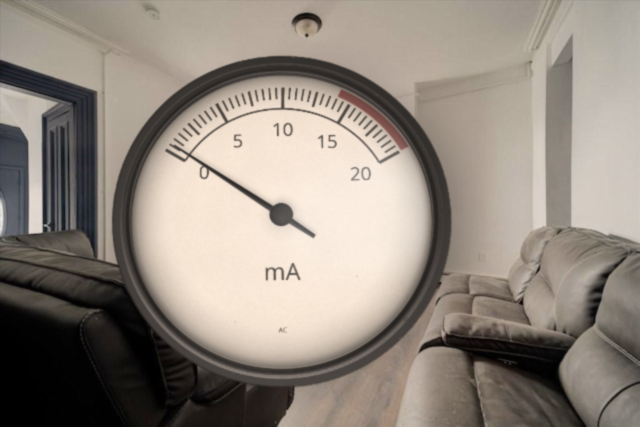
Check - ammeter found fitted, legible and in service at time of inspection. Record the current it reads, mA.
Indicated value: 0.5 mA
